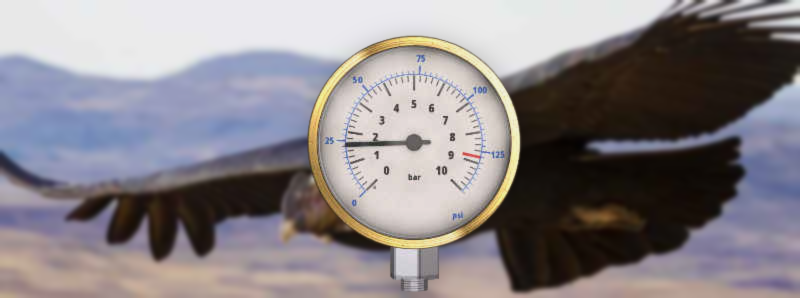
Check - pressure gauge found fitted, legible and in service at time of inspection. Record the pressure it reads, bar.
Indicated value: 1.6 bar
